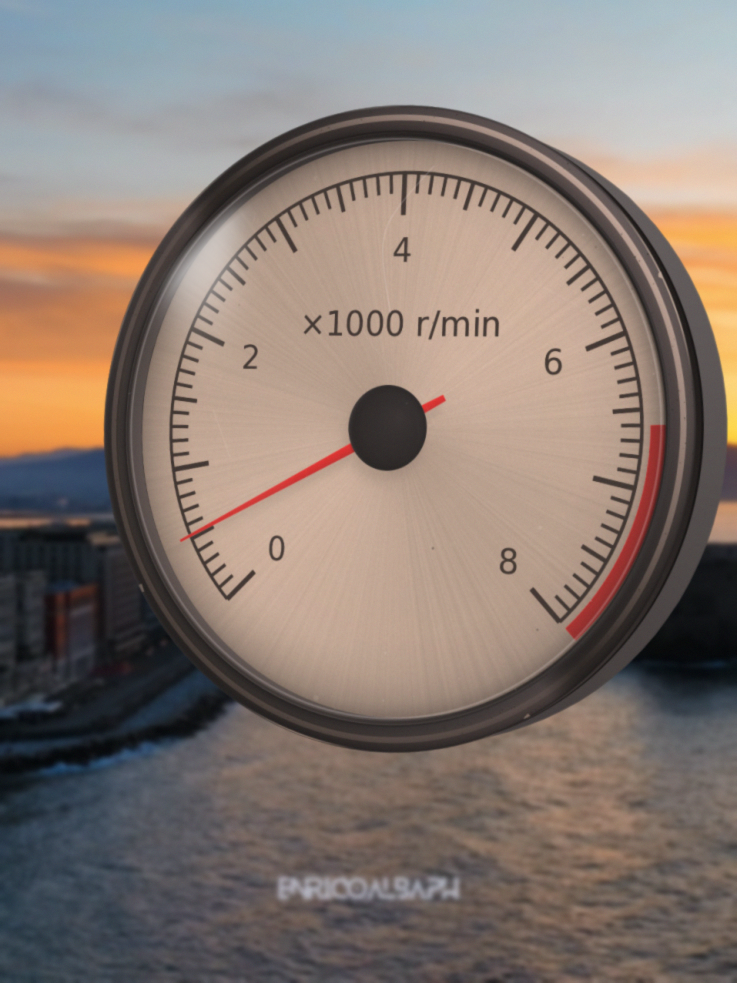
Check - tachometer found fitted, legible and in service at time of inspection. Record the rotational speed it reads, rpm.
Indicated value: 500 rpm
